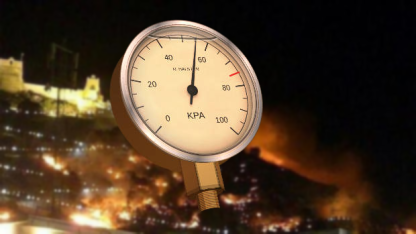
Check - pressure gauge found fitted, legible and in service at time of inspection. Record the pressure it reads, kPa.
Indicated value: 55 kPa
